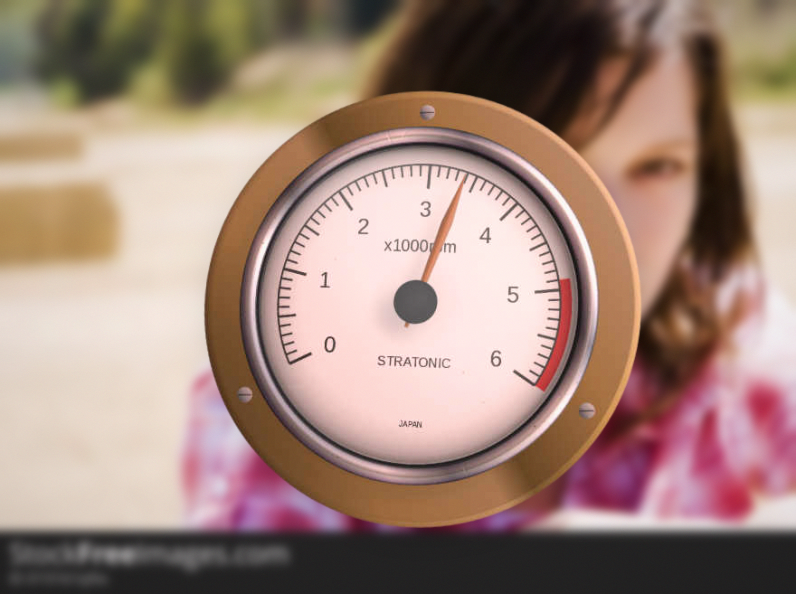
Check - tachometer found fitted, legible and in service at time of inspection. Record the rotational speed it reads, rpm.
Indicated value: 3400 rpm
